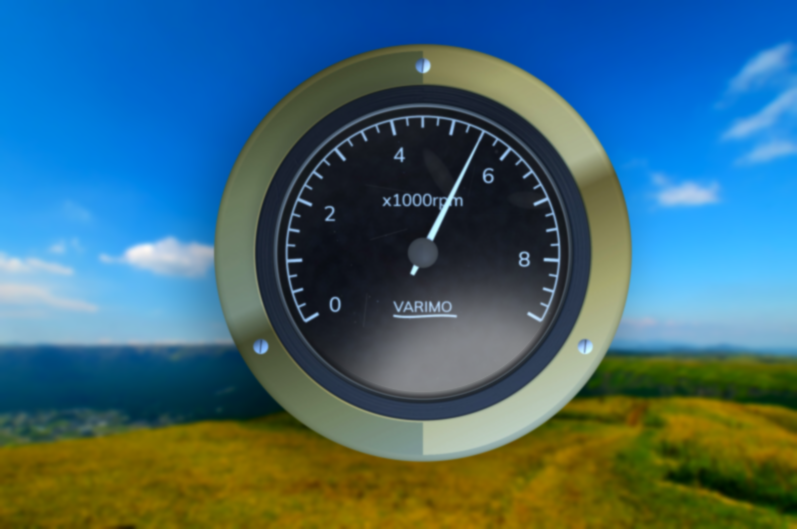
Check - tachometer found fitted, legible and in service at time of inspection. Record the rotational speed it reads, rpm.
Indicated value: 5500 rpm
